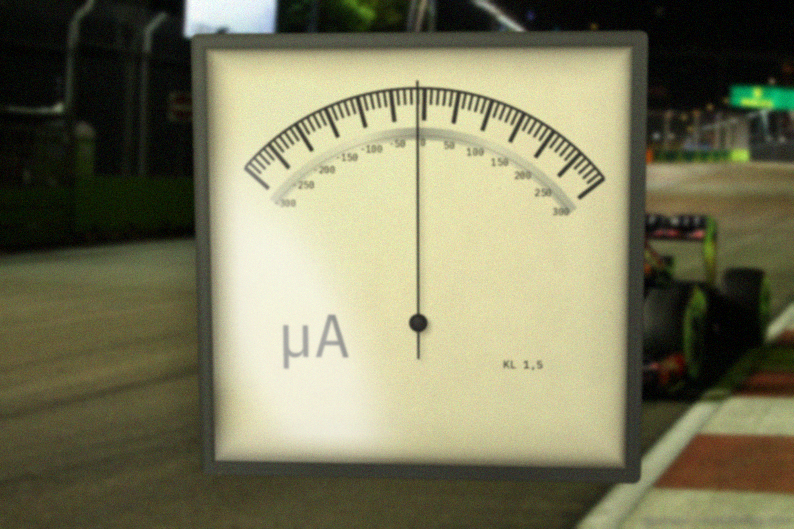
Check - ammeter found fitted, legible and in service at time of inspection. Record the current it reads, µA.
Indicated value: -10 µA
